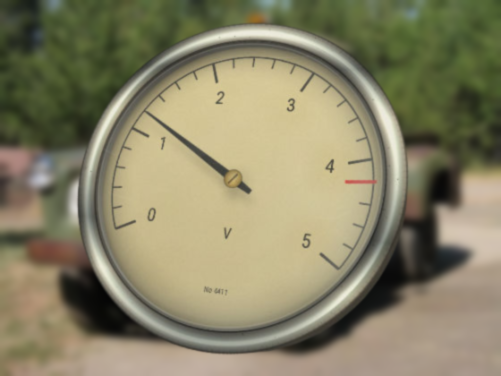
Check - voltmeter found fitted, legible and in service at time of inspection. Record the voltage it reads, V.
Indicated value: 1.2 V
